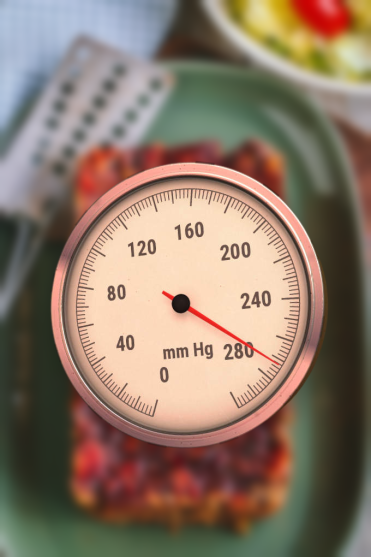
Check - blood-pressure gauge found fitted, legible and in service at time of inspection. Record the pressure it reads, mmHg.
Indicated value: 272 mmHg
